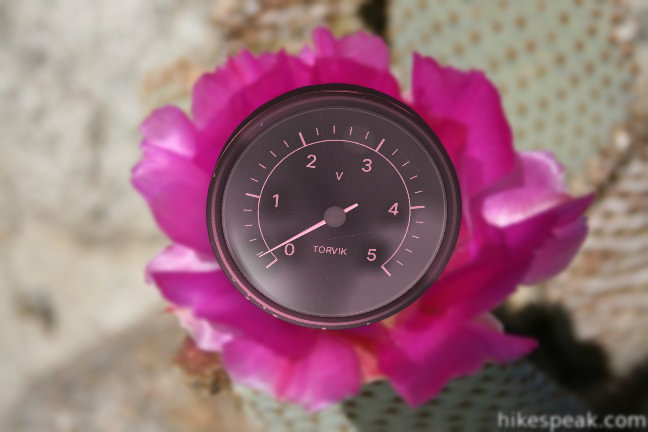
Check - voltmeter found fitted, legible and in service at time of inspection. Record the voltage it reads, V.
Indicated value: 0.2 V
